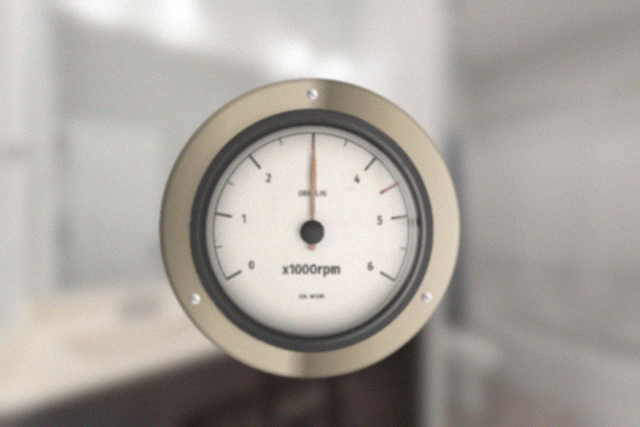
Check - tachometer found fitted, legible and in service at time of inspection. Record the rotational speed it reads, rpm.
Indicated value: 3000 rpm
